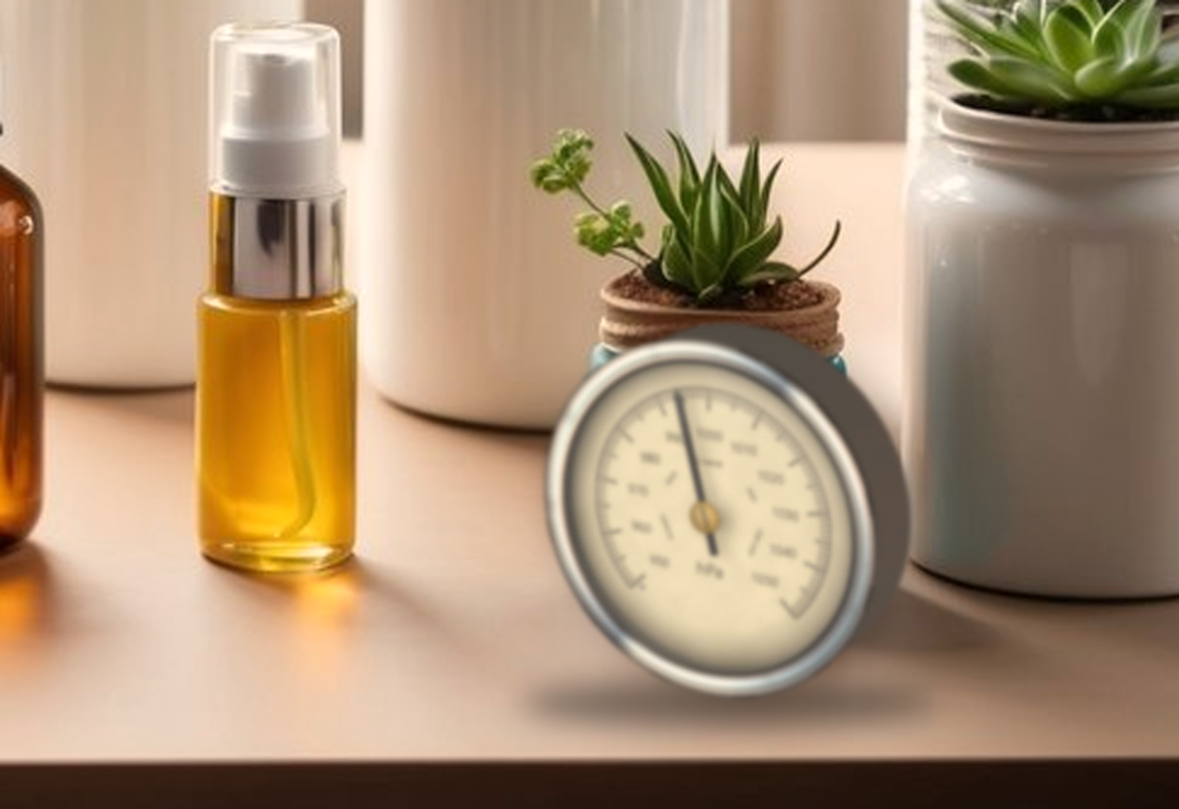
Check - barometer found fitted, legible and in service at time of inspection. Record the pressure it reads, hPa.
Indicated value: 995 hPa
